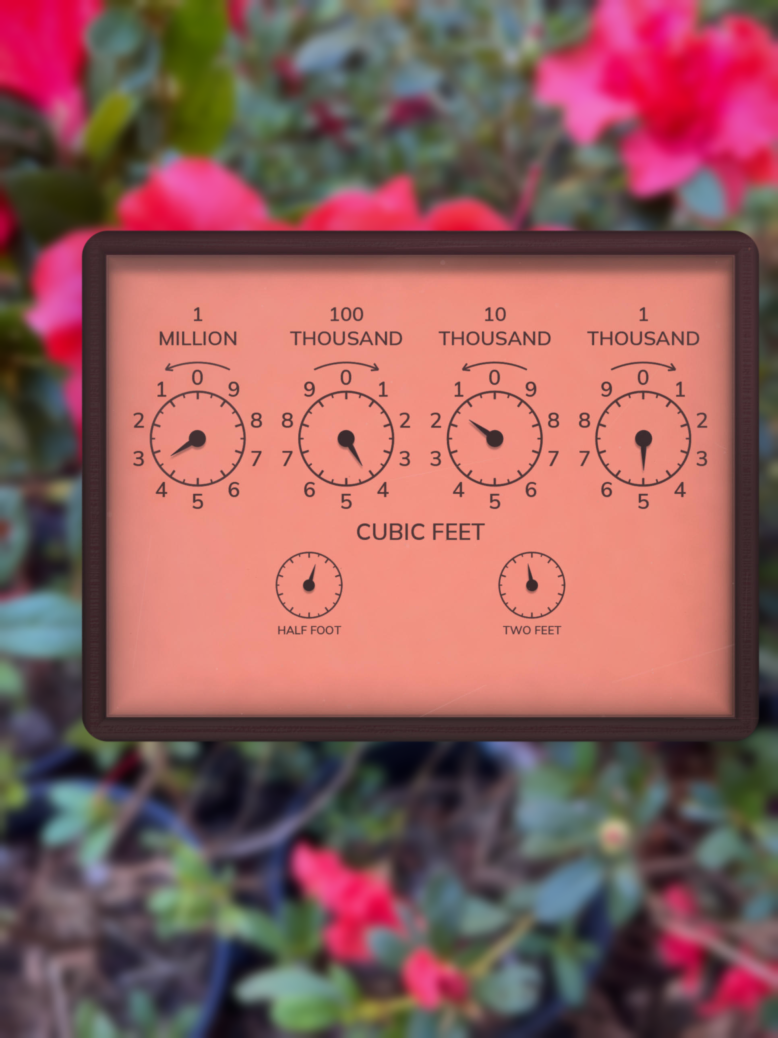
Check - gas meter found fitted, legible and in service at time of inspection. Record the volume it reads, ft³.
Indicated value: 341500 ft³
